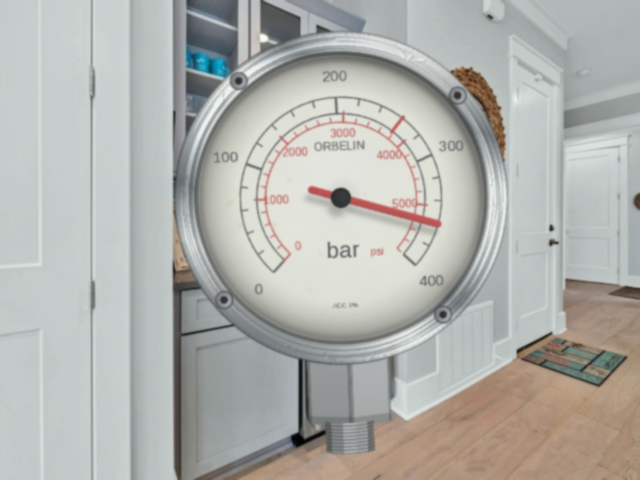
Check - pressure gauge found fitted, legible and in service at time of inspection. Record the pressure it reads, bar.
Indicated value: 360 bar
